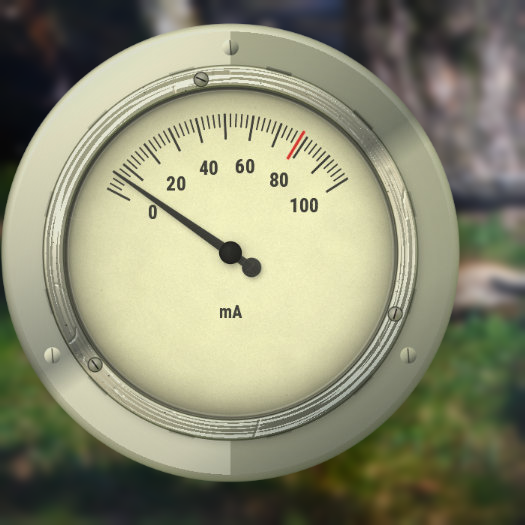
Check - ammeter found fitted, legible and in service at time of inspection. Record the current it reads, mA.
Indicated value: 6 mA
